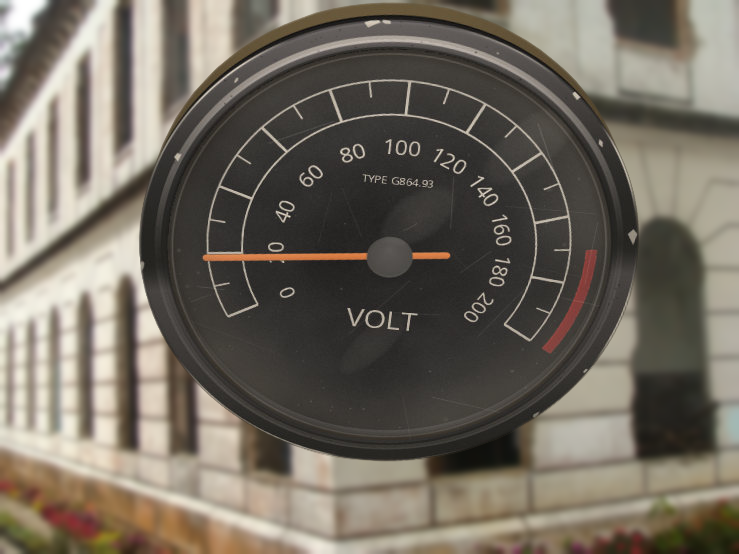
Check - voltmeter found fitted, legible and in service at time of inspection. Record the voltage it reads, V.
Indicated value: 20 V
